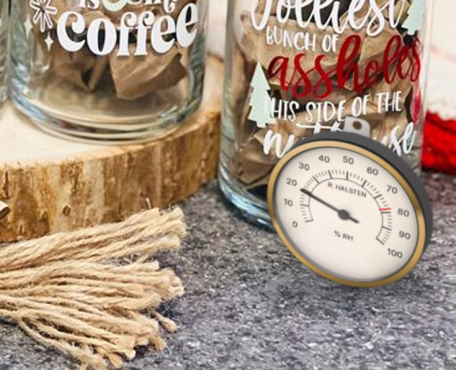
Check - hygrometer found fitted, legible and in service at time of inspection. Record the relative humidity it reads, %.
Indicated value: 20 %
